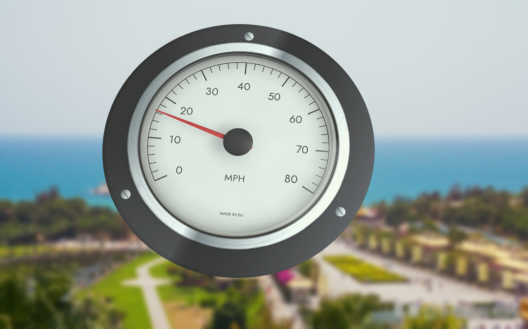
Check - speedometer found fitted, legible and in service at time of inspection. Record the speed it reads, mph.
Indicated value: 16 mph
